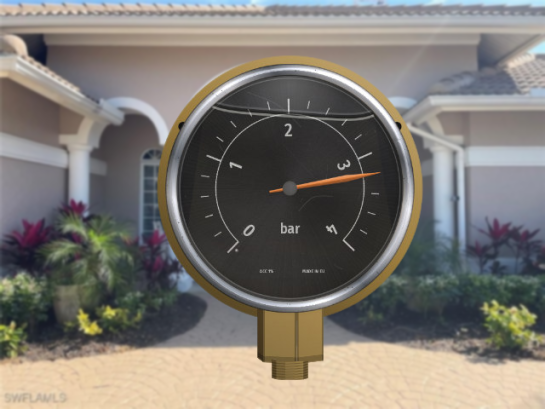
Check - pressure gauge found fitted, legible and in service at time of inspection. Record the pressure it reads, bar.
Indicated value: 3.2 bar
